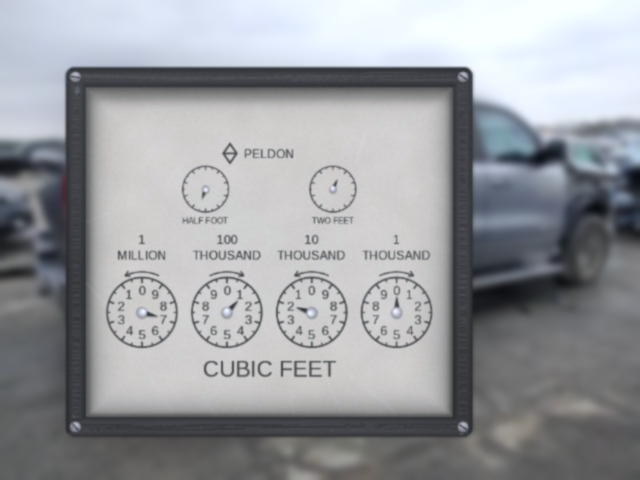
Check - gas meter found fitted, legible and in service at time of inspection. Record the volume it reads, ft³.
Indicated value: 712000 ft³
